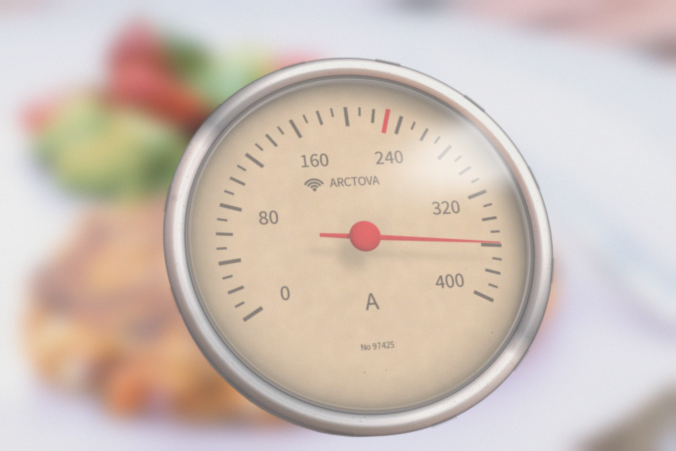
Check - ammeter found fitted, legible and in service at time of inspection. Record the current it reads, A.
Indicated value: 360 A
